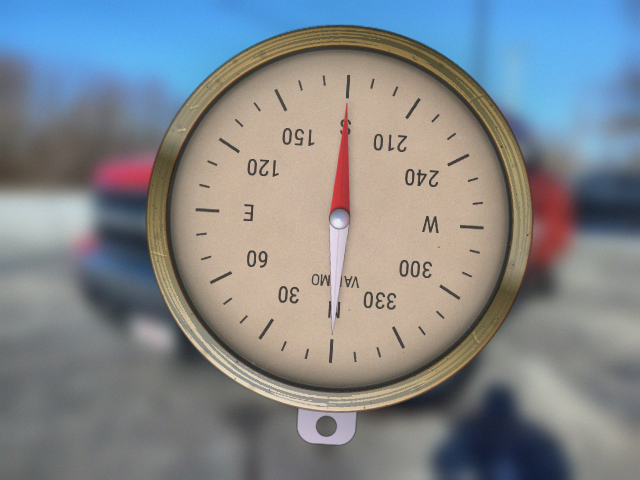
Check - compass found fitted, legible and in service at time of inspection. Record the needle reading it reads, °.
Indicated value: 180 °
